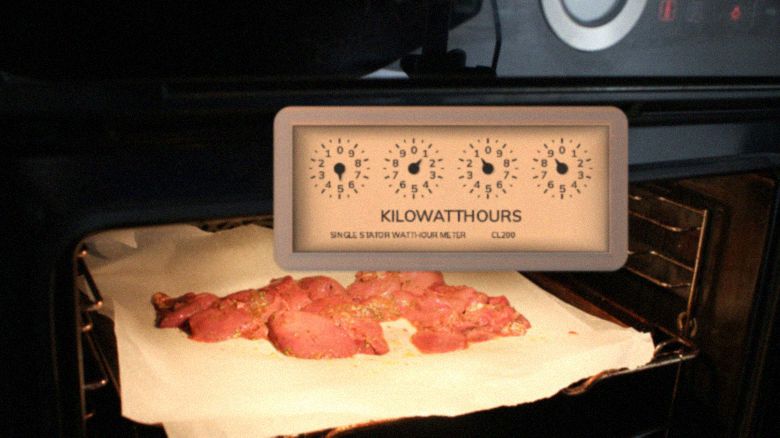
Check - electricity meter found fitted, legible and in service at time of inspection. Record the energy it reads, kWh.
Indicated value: 5109 kWh
